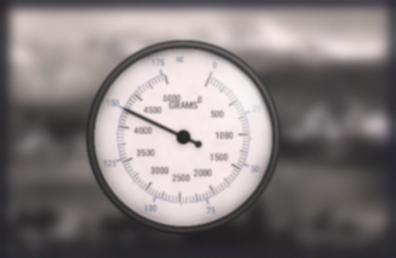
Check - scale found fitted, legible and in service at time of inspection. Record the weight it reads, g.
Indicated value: 4250 g
